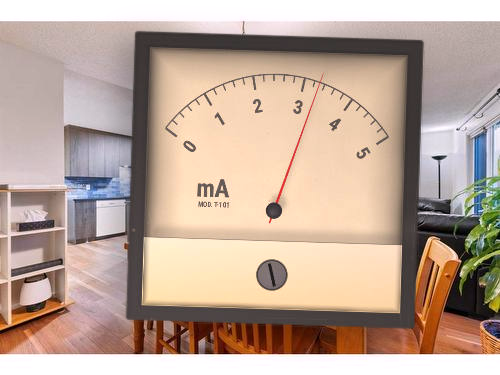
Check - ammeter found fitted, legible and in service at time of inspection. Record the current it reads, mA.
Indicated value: 3.3 mA
